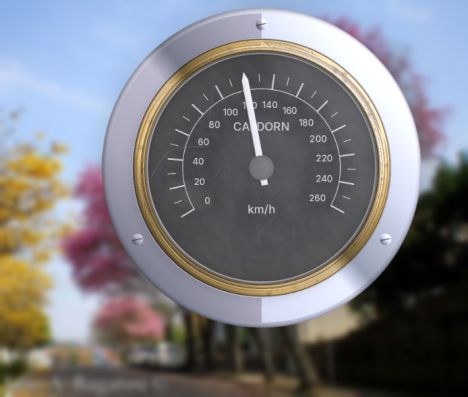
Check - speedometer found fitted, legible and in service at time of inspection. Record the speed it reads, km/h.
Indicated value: 120 km/h
